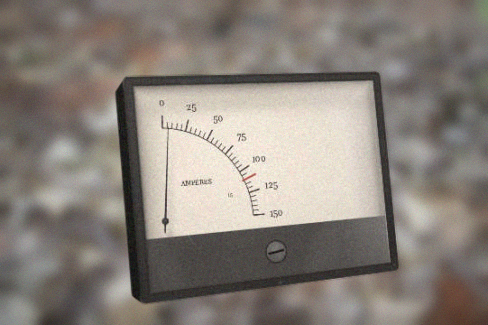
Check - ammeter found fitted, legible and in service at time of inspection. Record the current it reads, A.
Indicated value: 5 A
